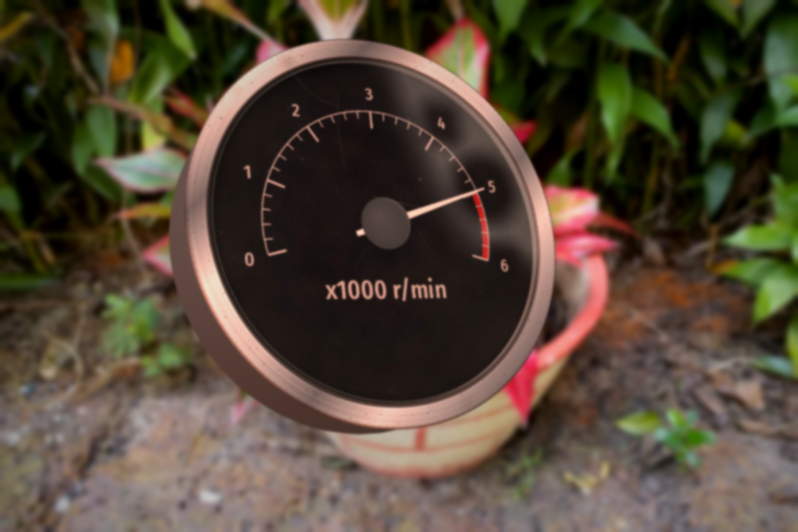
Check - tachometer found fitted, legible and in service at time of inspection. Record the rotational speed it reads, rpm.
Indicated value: 5000 rpm
